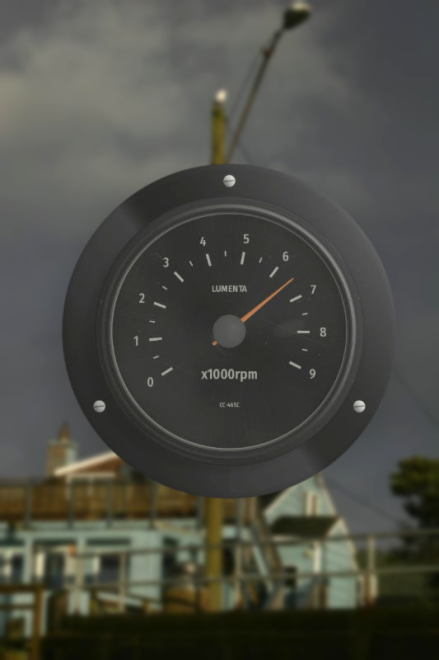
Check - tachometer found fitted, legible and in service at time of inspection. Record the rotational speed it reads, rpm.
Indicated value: 6500 rpm
